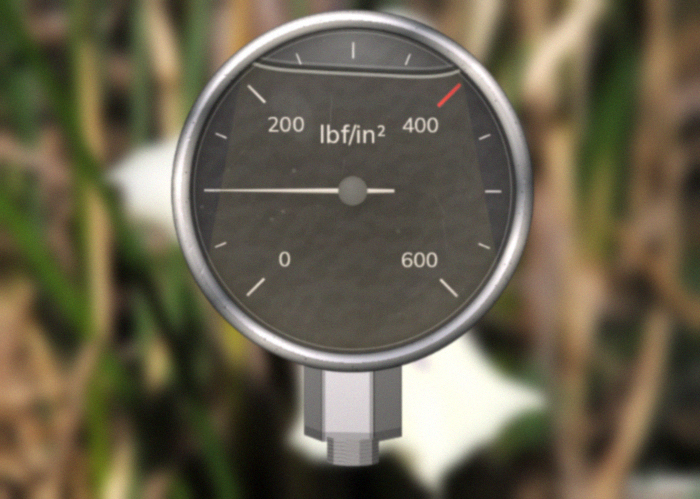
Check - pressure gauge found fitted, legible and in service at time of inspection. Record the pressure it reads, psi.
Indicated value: 100 psi
